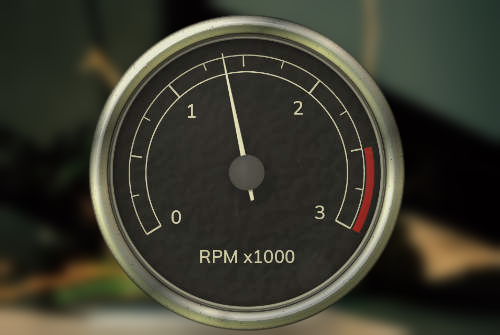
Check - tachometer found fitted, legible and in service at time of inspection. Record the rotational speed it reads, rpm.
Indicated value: 1375 rpm
